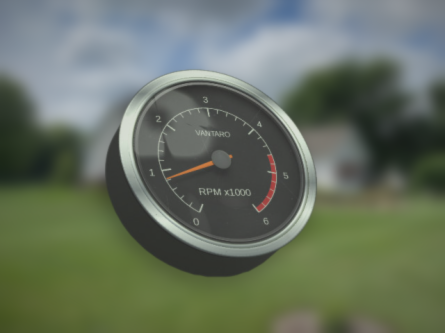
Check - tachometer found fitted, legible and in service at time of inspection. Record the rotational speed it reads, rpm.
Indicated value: 800 rpm
